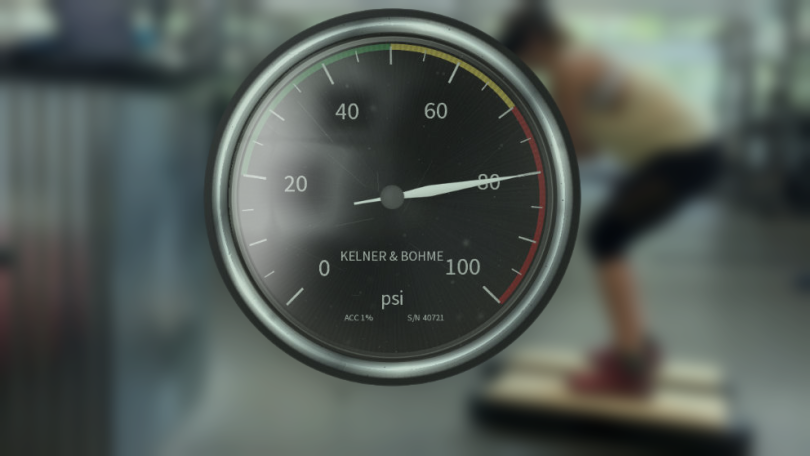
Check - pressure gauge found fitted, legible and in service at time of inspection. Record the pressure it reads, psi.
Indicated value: 80 psi
